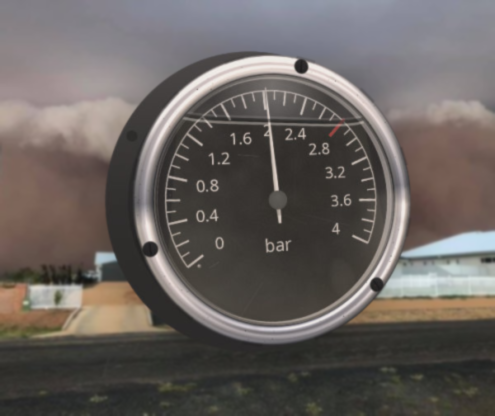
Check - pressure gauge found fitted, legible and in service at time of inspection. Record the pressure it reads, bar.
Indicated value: 2 bar
